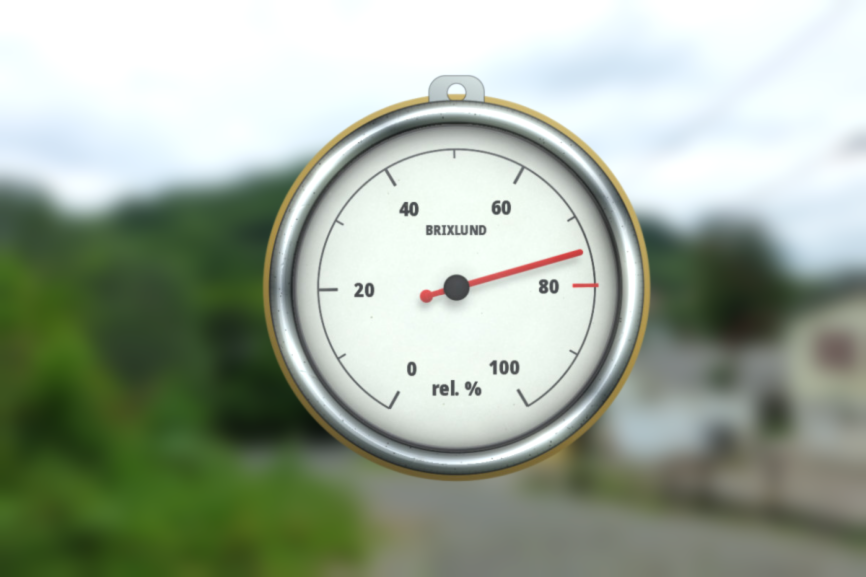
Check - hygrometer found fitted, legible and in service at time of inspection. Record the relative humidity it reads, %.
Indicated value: 75 %
